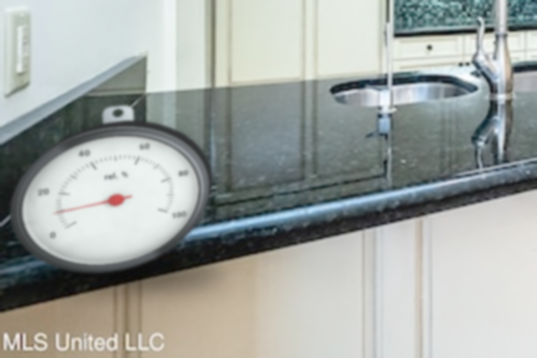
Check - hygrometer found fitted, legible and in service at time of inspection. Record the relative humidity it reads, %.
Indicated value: 10 %
